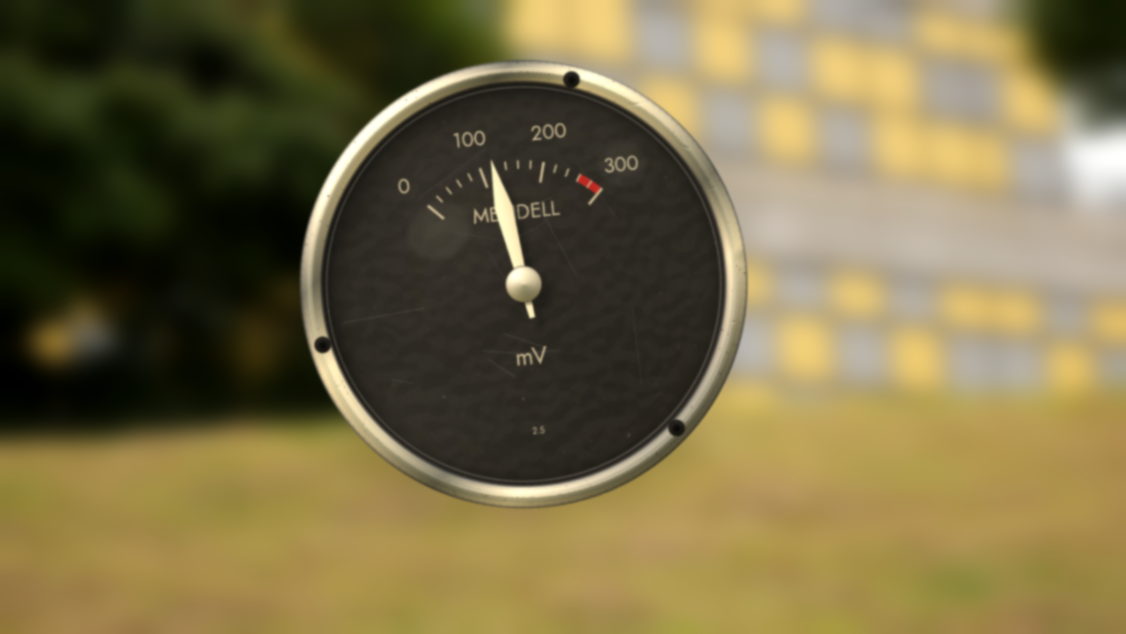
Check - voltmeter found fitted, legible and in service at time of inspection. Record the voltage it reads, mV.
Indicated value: 120 mV
